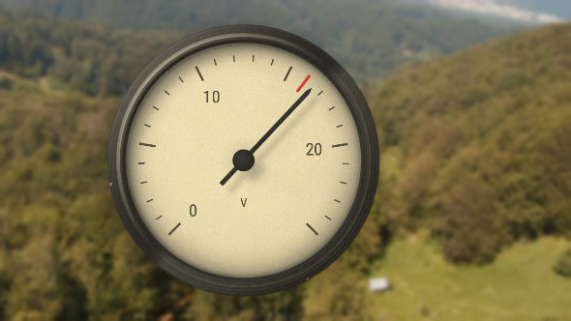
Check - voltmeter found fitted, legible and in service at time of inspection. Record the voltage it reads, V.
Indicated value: 16.5 V
